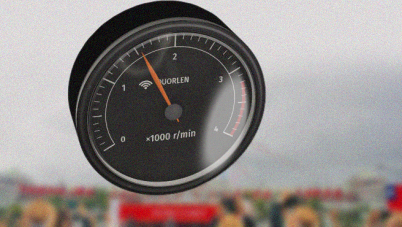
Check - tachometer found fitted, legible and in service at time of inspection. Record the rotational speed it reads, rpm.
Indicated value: 1550 rpm
